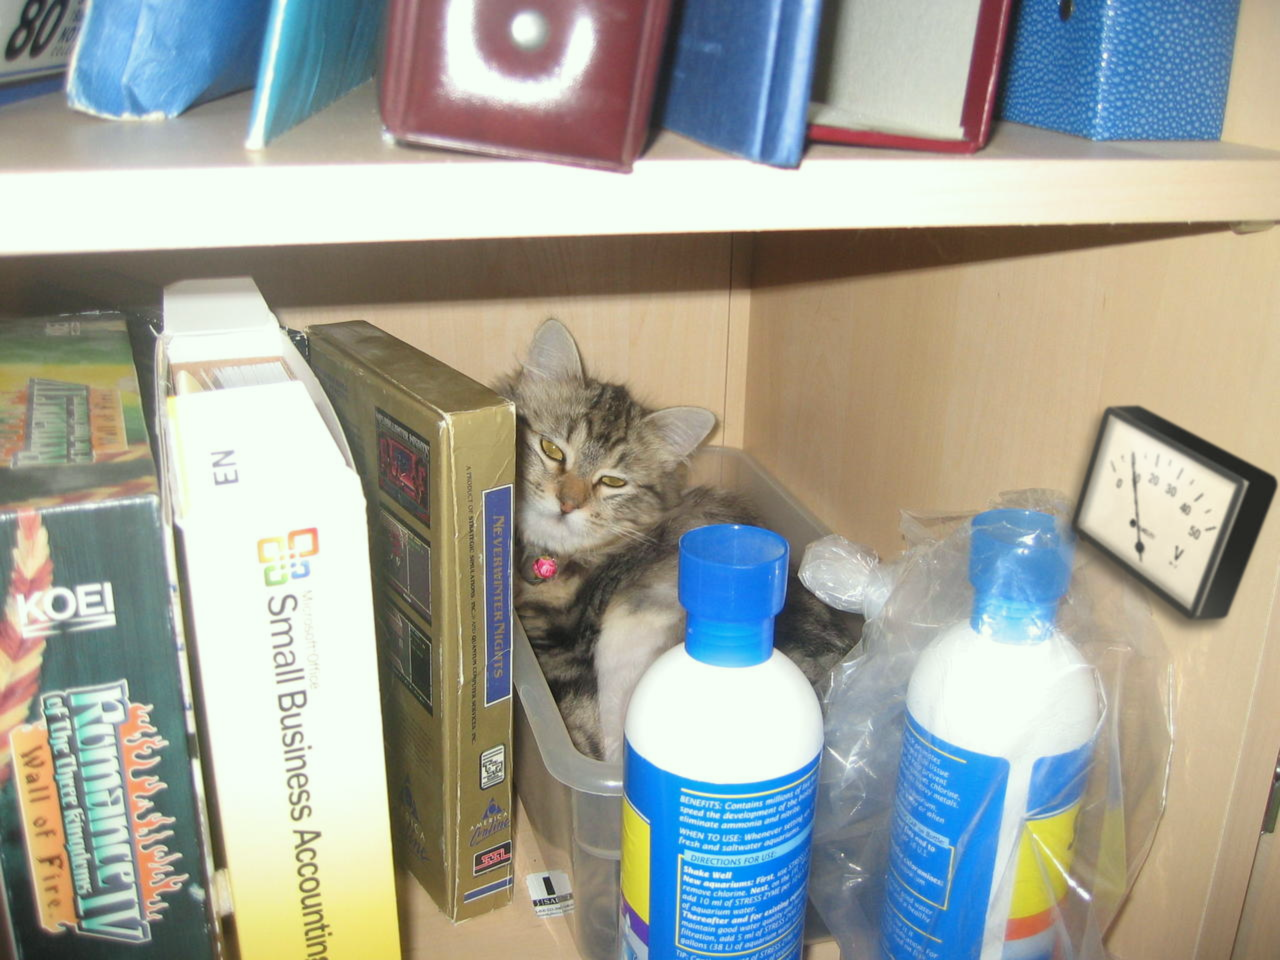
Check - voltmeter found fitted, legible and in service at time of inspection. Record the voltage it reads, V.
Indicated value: 10 V
